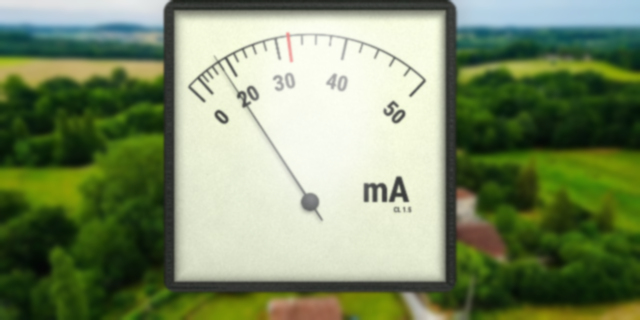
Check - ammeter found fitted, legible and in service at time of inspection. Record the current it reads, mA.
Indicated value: 18 mA
